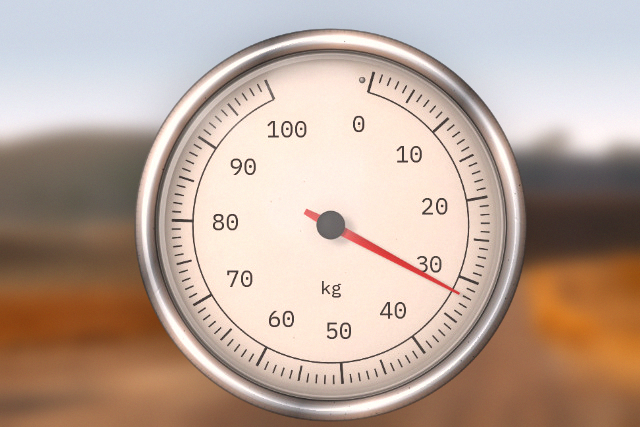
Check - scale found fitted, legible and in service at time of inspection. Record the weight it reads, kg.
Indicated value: 32 kg
